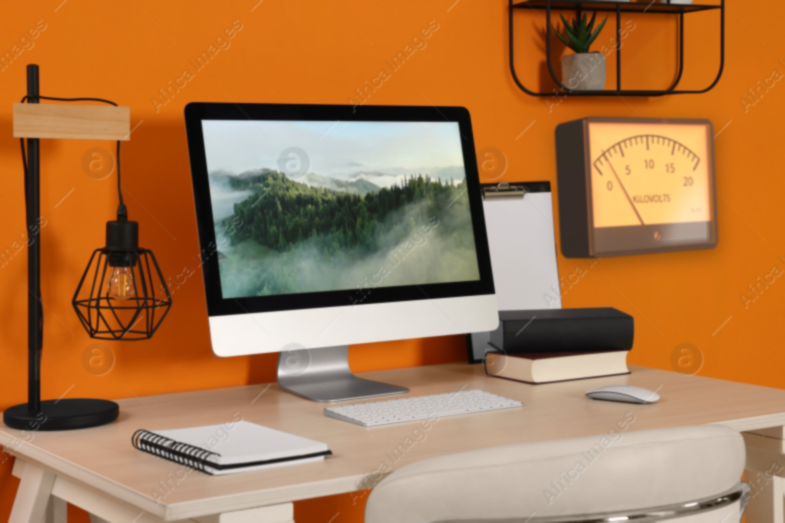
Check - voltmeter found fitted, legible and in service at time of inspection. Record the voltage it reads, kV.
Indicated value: 2 kV
